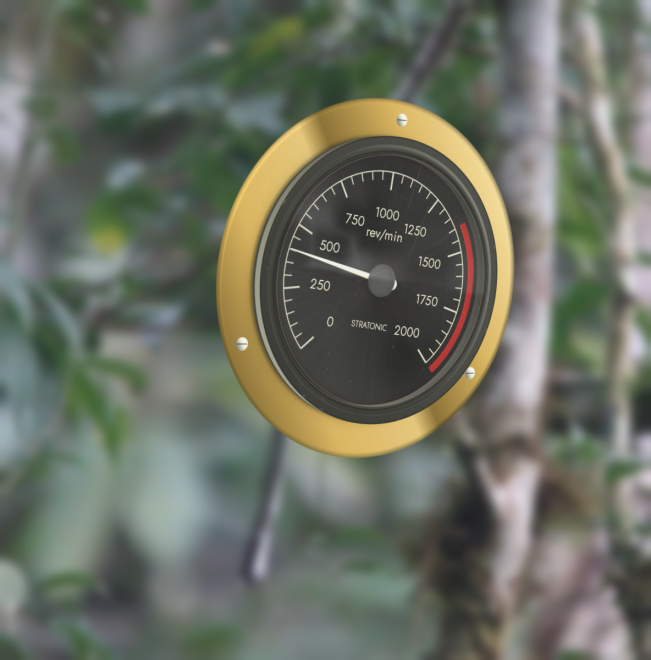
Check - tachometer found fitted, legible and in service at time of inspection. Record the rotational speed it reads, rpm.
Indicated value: 400 rpm
